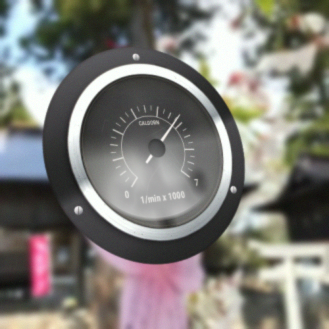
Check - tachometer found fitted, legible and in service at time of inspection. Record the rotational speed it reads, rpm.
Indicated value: 4750 rpm
